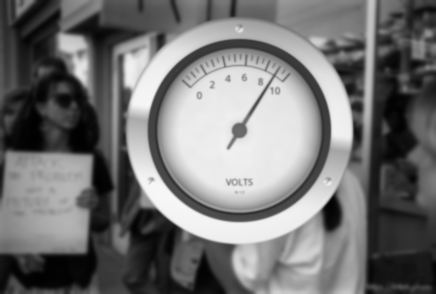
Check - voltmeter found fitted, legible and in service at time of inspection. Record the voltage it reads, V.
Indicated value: 9 V
